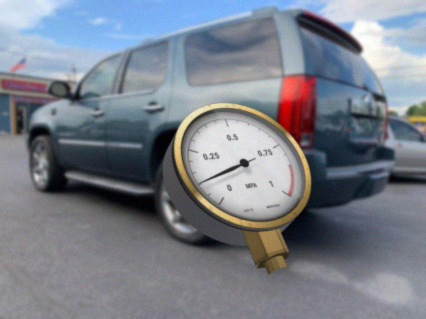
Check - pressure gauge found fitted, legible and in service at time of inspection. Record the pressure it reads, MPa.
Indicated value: 0.1 MPa
